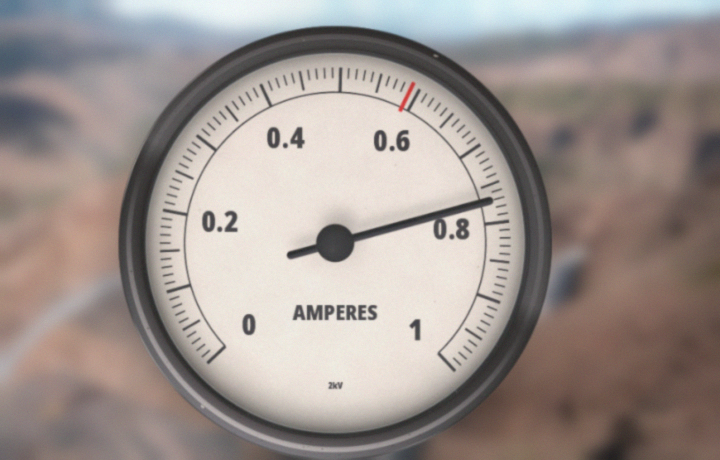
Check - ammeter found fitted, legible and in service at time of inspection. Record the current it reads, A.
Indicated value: 0.77 A
